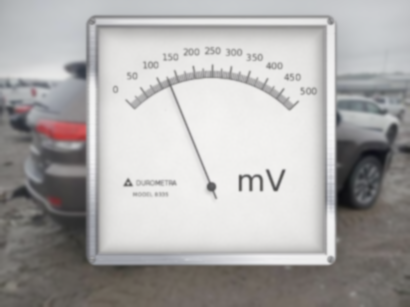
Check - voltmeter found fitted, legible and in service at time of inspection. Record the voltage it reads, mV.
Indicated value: 125 mV
